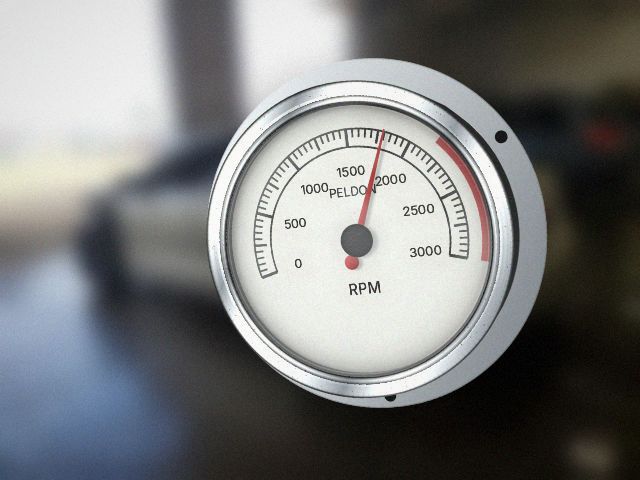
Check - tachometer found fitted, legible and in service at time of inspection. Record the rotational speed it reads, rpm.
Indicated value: 1800 rpm
